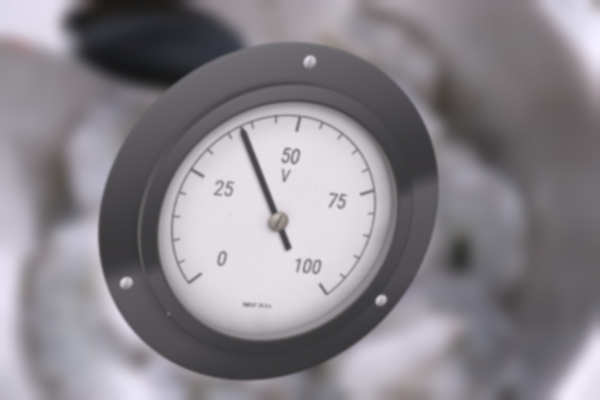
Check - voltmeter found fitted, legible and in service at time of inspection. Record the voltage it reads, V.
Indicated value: 37.5 V
